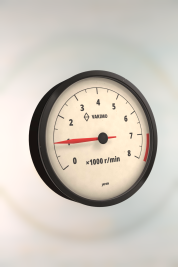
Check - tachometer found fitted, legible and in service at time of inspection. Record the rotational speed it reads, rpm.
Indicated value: 1000 rpm
